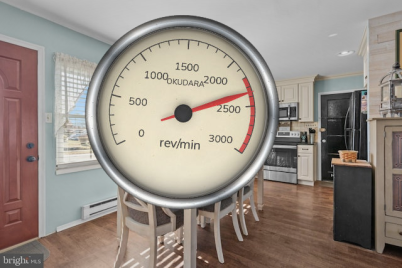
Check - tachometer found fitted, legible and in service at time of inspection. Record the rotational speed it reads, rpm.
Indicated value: 2350 rpm
